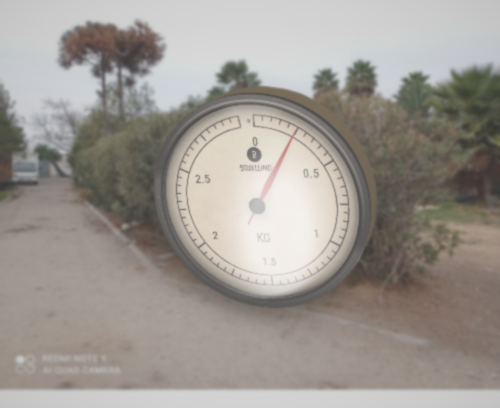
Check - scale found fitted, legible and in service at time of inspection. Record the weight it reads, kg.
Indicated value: 0.25 kg
